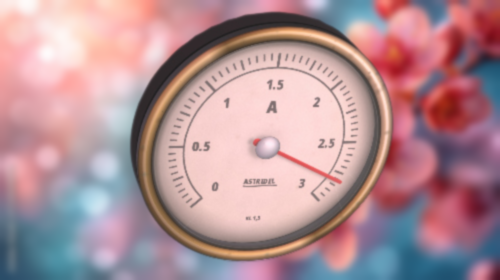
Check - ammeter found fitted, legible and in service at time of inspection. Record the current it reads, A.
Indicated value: 2.8 A
